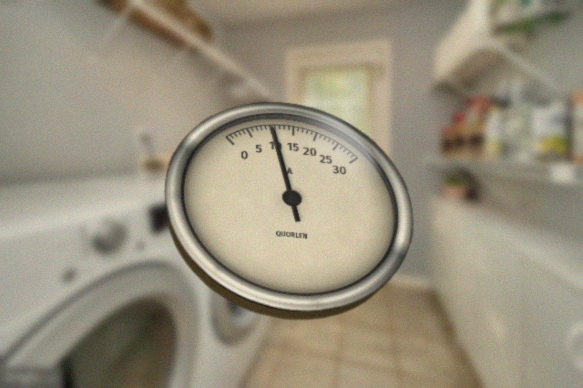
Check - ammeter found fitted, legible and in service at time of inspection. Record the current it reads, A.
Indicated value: 10 A
